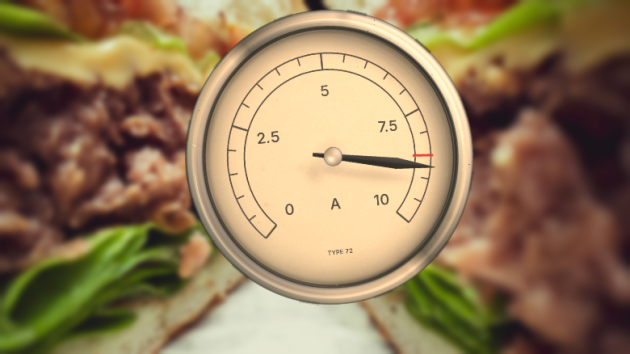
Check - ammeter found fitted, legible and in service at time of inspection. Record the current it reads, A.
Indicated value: 8.75 A
